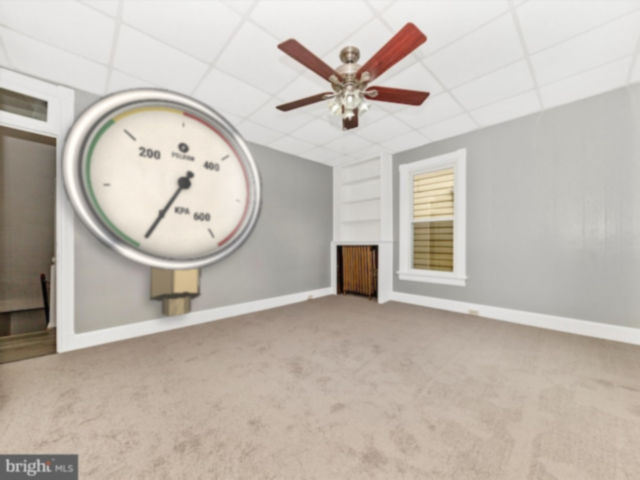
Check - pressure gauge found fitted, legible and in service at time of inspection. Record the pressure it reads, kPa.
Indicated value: 0 kPa
